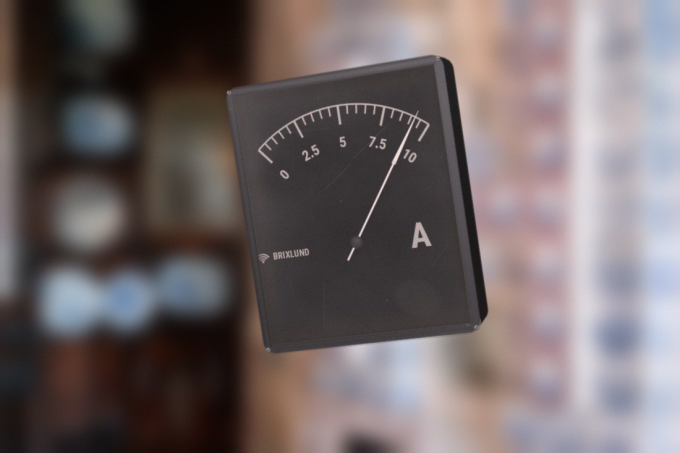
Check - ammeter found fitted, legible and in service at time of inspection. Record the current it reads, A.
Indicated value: 9.25 A
